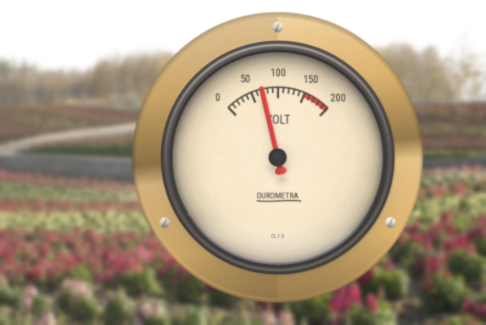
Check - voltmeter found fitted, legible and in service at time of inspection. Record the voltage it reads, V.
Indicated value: 70 V
